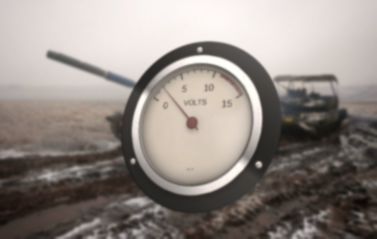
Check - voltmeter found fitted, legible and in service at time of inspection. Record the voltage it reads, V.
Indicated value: 2 V
